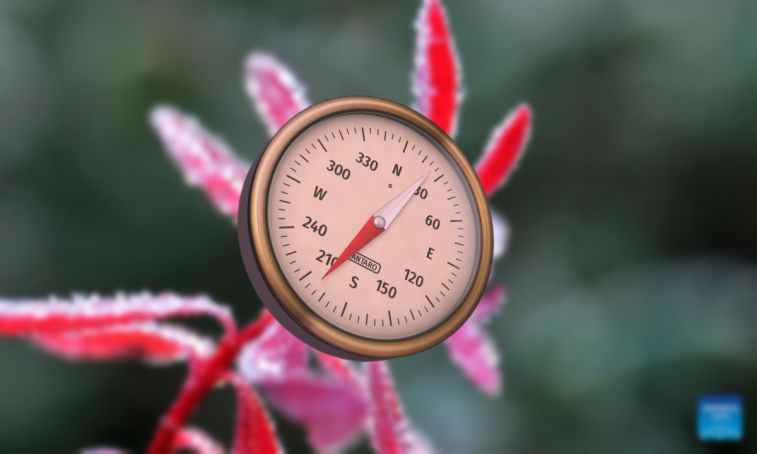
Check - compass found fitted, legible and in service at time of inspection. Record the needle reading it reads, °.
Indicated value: 202.5 °
